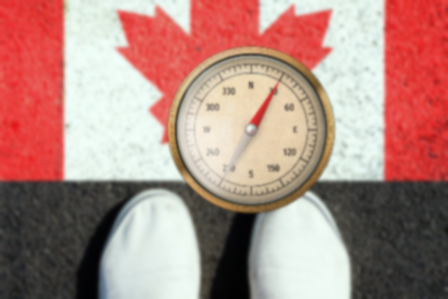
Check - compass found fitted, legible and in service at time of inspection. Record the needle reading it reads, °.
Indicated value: 30 °
